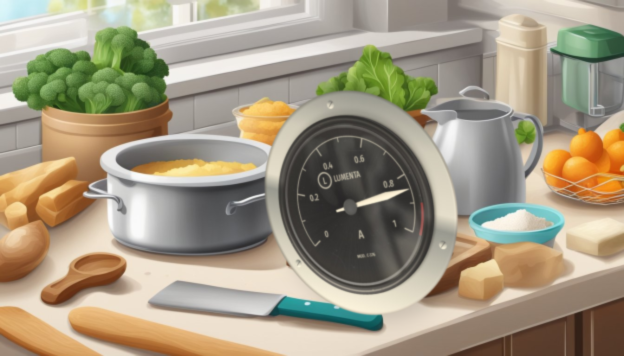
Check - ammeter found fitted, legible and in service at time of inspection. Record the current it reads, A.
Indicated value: 0.85 A
